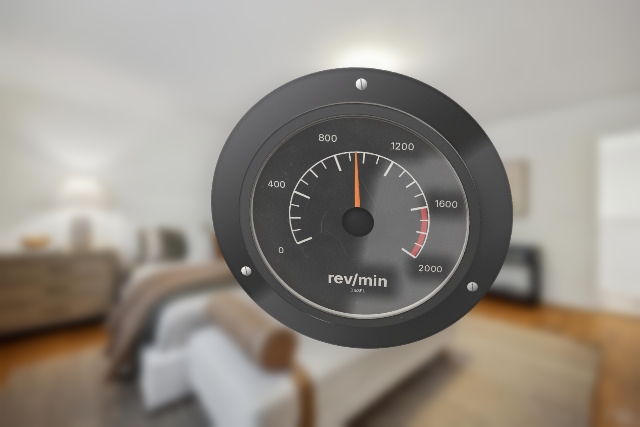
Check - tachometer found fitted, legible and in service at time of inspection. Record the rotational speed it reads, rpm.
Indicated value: 950 rpm
